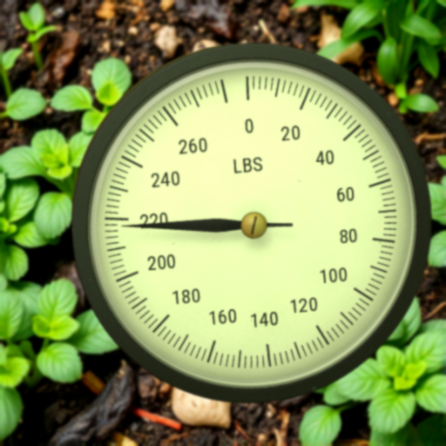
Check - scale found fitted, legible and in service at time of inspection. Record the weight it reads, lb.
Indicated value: 218 lb
